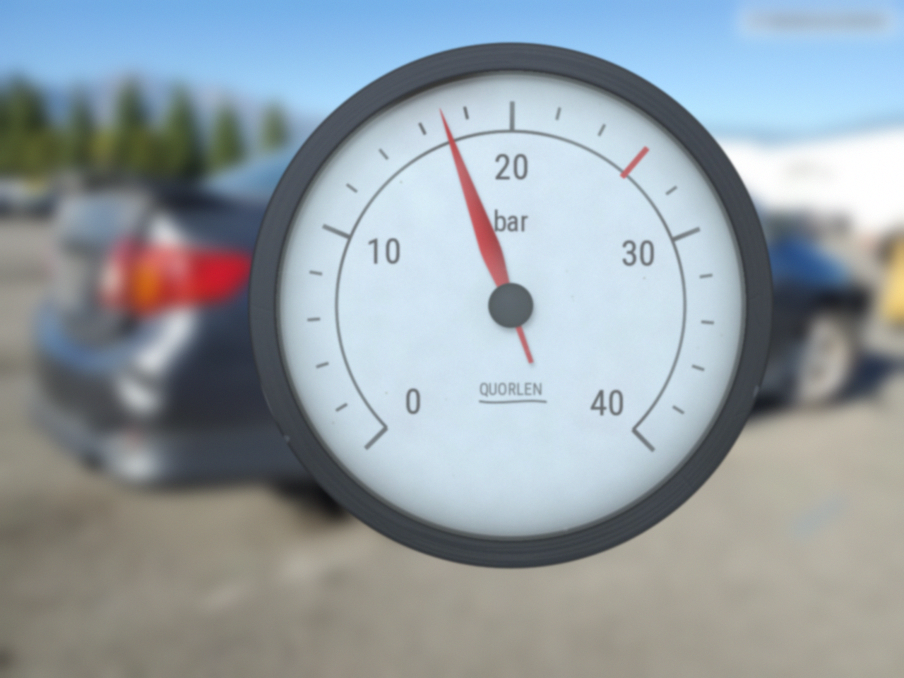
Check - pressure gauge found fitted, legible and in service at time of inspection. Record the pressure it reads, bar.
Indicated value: 17 bar
